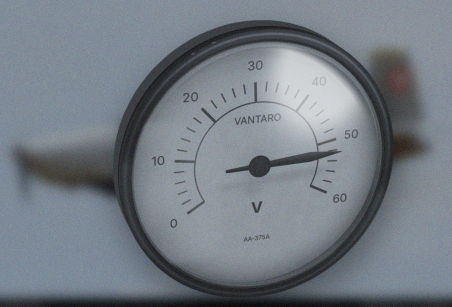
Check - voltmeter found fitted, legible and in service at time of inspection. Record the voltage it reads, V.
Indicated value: 52 V
